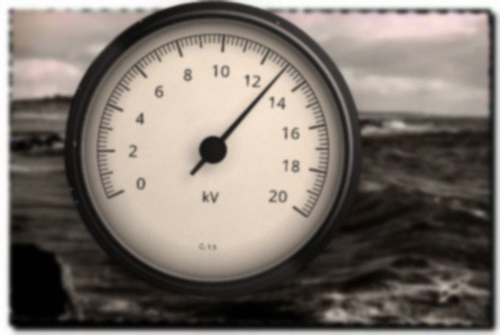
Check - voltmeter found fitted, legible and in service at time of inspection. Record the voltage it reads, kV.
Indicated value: 13 kV
